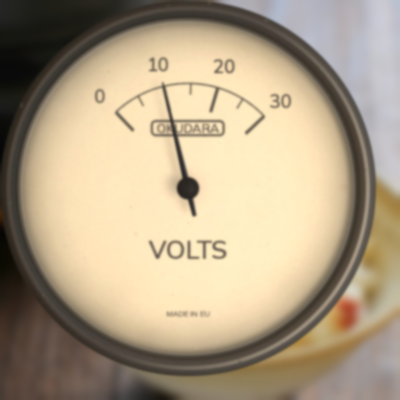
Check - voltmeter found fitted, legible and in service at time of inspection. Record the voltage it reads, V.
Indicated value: 10 V
